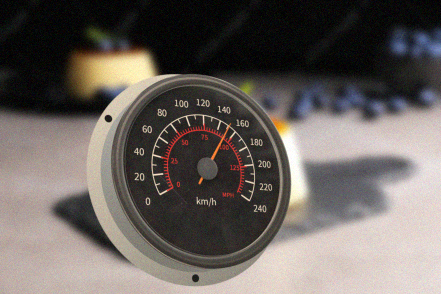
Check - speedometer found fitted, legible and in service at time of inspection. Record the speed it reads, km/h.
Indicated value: 150 km/h
